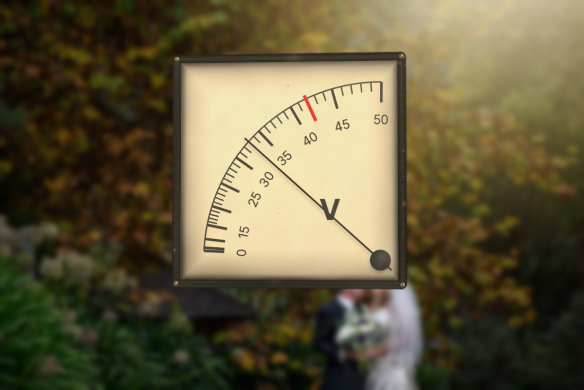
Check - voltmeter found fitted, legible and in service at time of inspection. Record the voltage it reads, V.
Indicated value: 33 V
